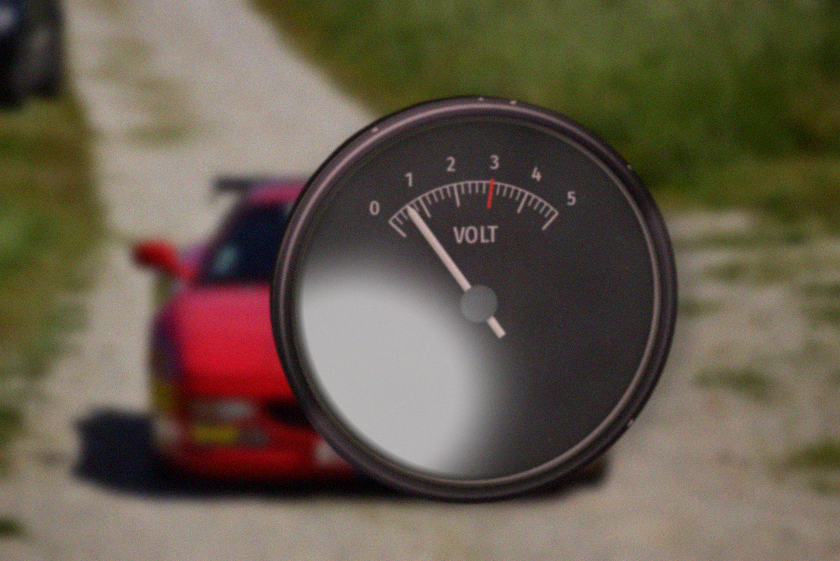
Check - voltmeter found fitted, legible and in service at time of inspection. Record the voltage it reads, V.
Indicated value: 0.6 V
